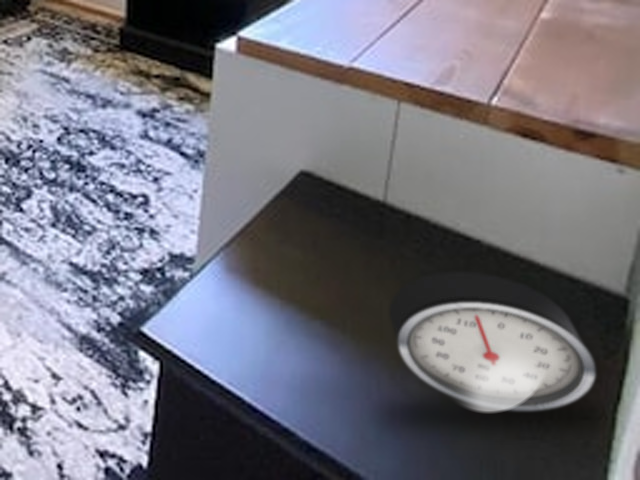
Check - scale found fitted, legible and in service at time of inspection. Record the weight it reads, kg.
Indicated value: 115 kg
